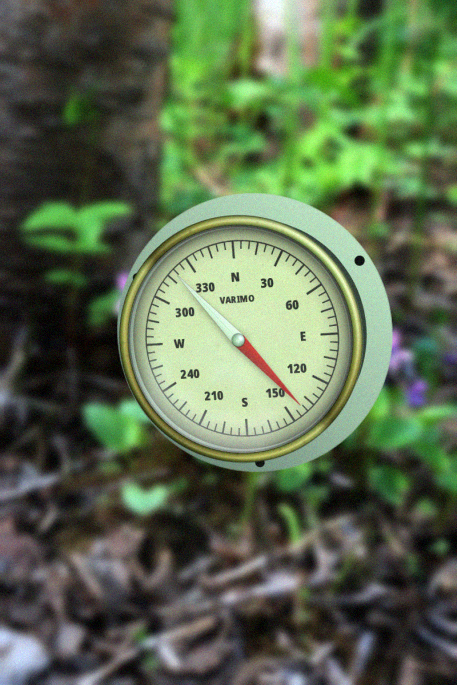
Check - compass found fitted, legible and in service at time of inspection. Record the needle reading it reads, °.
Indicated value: 140 °
